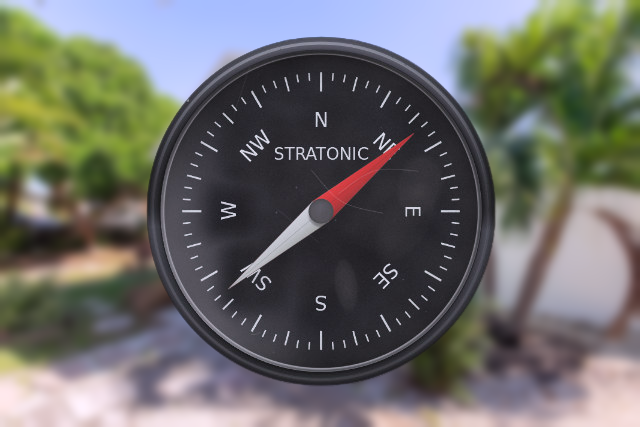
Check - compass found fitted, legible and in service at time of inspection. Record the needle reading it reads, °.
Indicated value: 50 °
